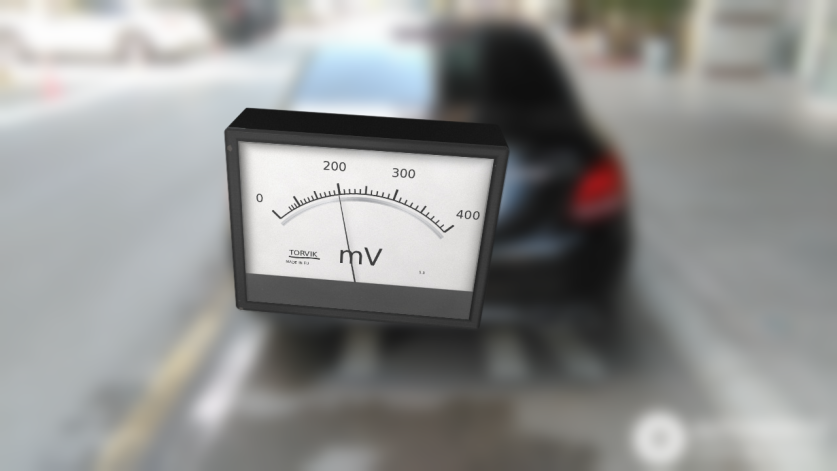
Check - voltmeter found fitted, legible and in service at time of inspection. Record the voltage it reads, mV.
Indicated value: 200 mV
